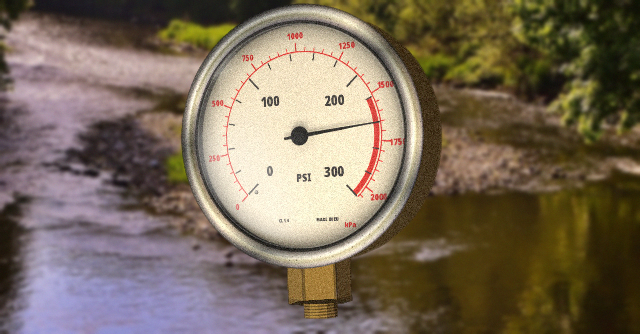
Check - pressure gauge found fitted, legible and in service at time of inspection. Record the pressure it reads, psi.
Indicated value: 240 psi
